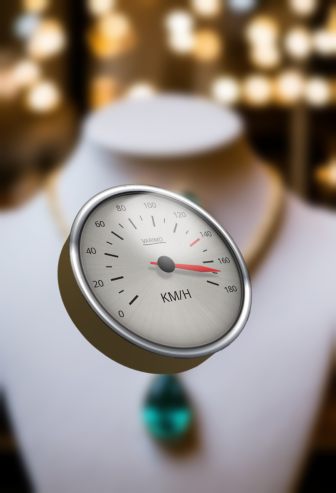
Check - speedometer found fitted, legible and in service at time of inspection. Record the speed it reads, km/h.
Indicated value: 170 km/h
